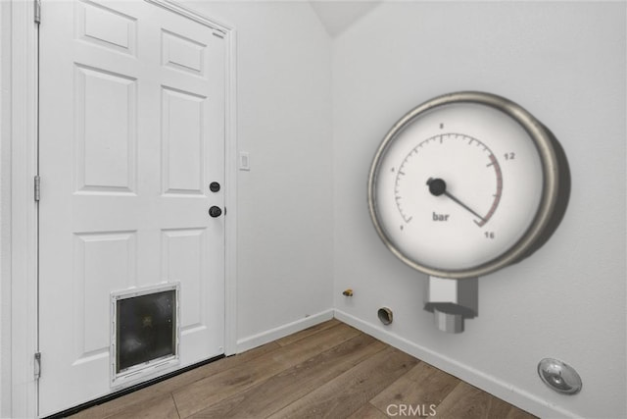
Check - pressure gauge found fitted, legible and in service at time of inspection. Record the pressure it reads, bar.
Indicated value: 15.5 bar
